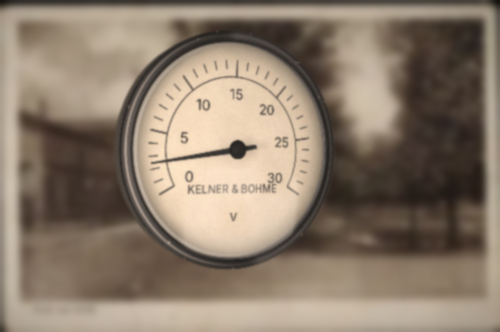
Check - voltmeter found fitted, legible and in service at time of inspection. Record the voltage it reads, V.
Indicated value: 2.5 V
